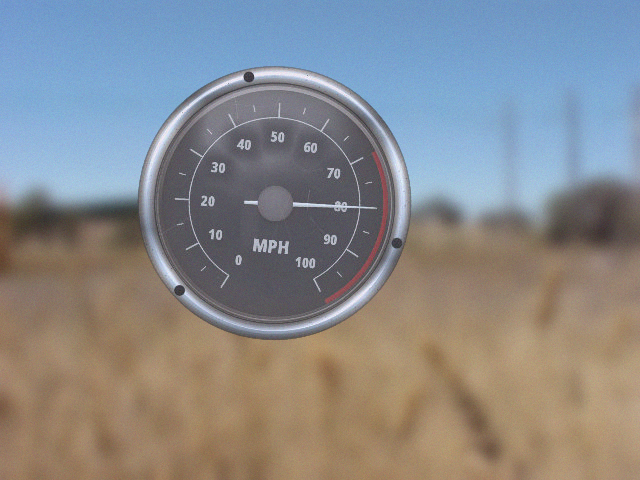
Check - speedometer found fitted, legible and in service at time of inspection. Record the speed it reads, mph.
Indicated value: 80 mph
